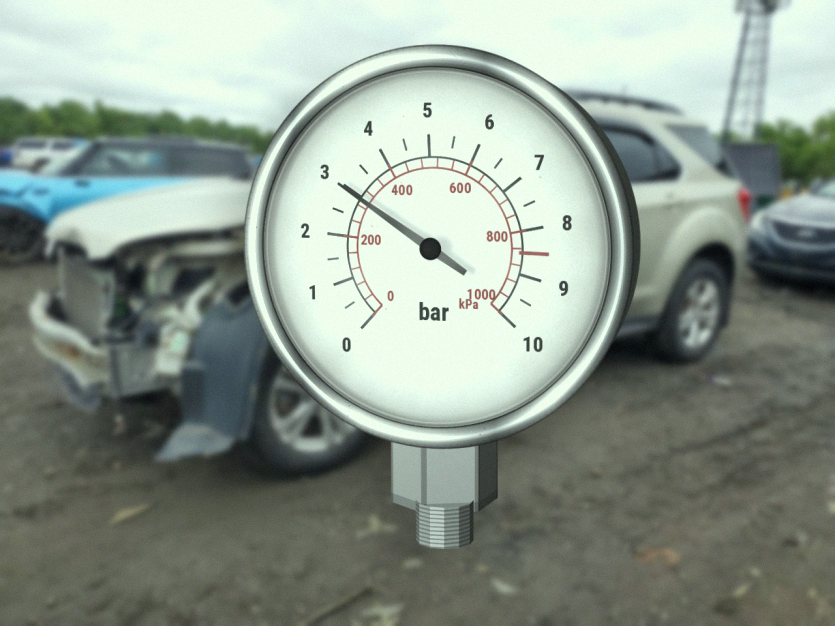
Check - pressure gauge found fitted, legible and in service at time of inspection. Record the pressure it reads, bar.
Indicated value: 3 bar
